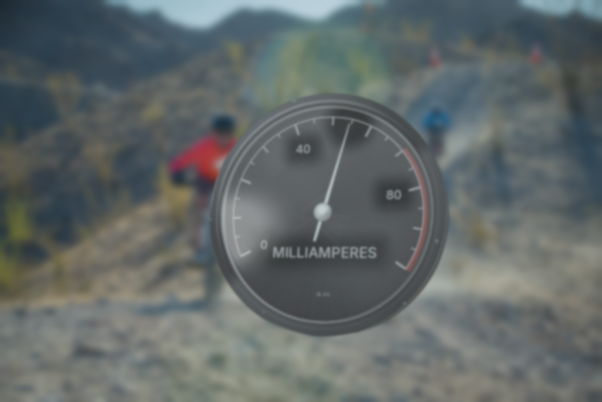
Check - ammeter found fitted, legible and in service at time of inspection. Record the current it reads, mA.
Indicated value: 55 mA
